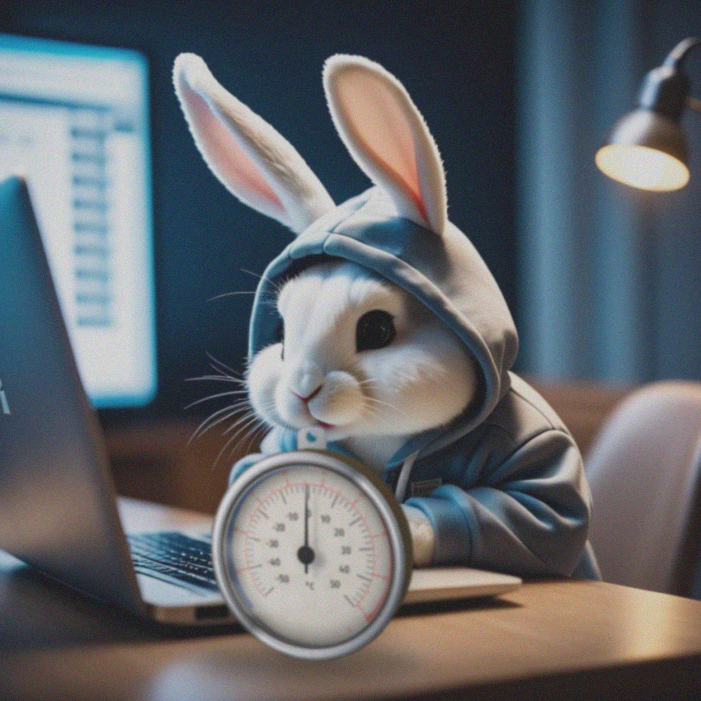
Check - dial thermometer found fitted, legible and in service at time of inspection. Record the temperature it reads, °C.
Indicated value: 0 °C
